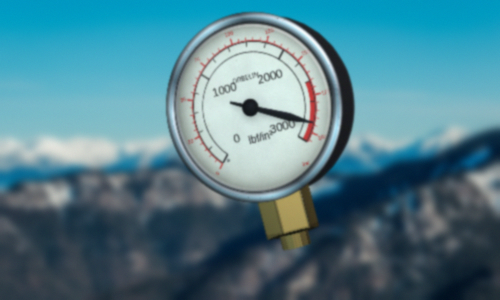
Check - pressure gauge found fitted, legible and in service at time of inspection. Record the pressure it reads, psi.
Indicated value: 2800 psi
